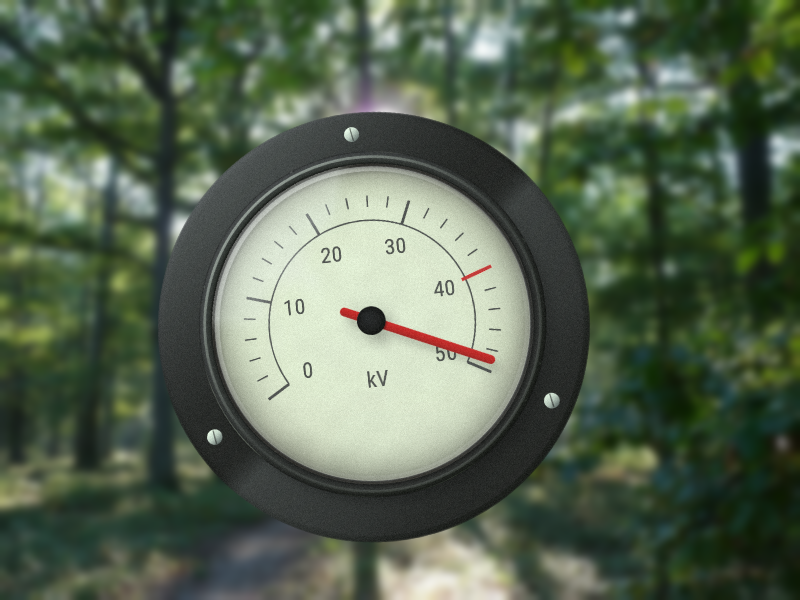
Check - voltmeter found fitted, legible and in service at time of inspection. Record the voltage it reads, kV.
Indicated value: 49 kV
